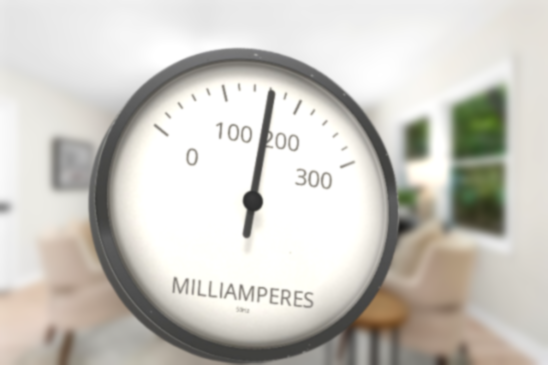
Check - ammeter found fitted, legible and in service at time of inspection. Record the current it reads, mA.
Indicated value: 160 mA
